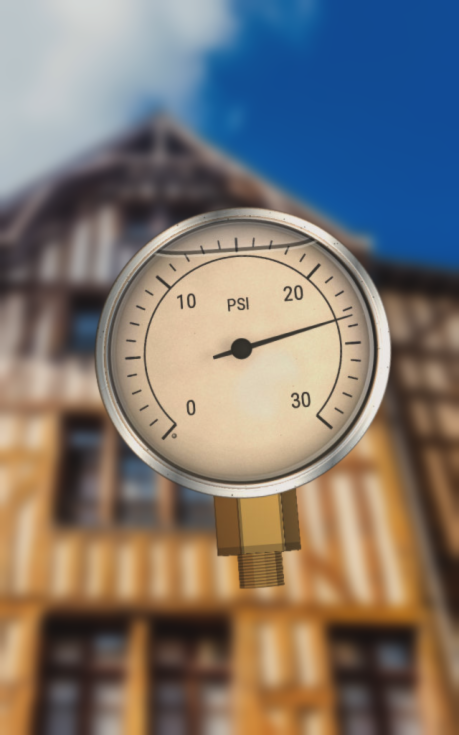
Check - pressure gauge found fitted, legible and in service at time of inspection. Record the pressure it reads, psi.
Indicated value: 23.5 psi
